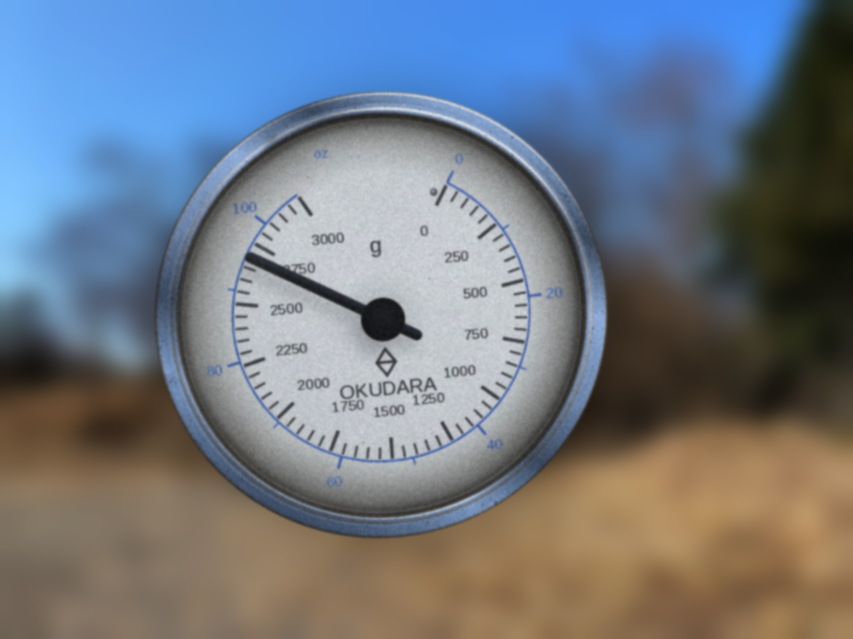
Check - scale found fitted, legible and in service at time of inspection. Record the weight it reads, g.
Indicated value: 2700 g
